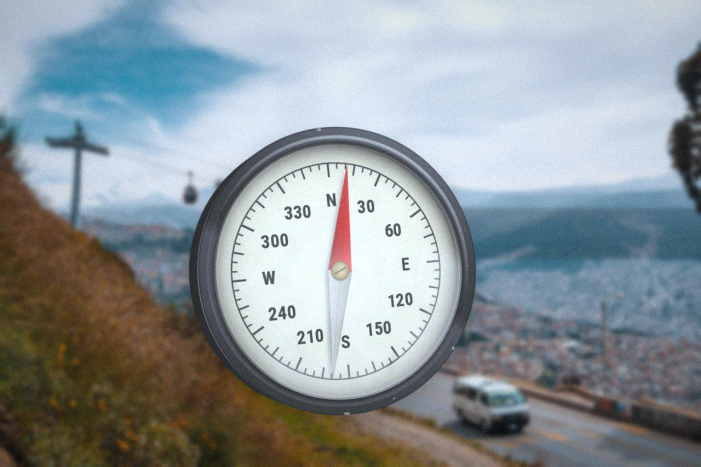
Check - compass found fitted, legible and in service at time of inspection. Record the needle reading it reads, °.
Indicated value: 10 °
